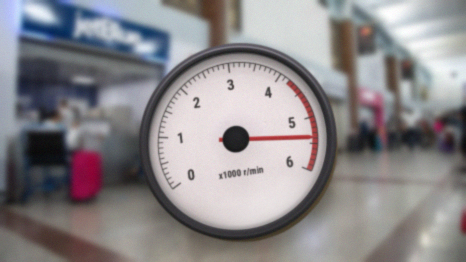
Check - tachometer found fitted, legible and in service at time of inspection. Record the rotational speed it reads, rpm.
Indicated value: 5400 rpm
